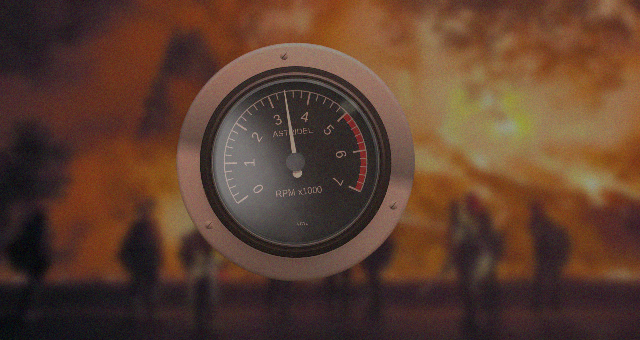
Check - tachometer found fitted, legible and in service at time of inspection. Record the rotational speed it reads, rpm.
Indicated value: 3400 rpm
